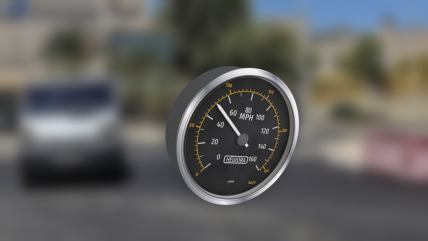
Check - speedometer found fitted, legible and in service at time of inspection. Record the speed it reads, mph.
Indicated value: 50 mph
